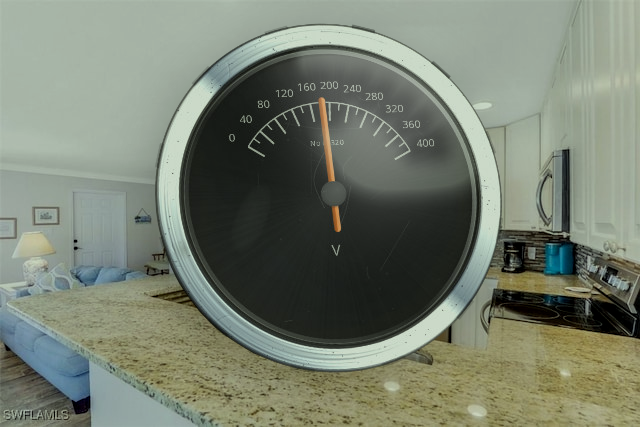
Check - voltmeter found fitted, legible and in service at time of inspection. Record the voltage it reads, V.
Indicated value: 180 V
